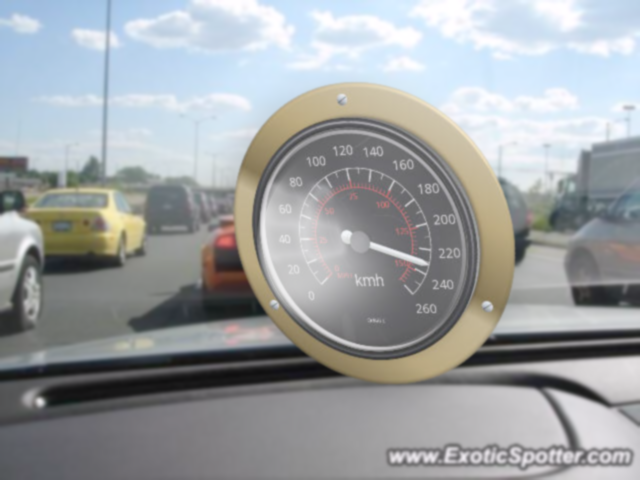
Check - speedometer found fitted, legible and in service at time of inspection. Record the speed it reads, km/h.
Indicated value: 230 km/h
